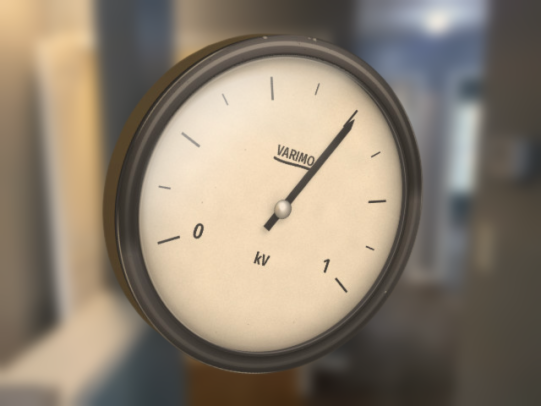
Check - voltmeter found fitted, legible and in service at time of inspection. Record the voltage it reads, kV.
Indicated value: 0.6 kV
